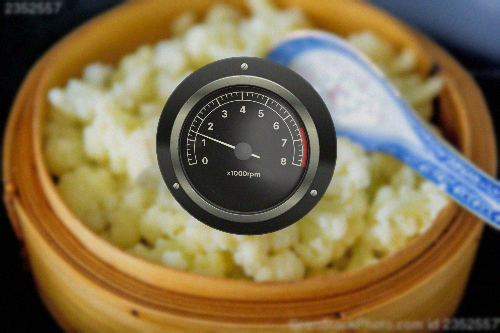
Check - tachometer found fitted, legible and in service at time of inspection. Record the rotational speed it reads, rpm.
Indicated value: 1400 rpm
